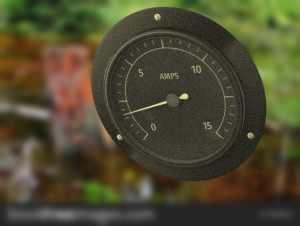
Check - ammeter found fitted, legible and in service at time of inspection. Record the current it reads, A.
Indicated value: 1.75 A
